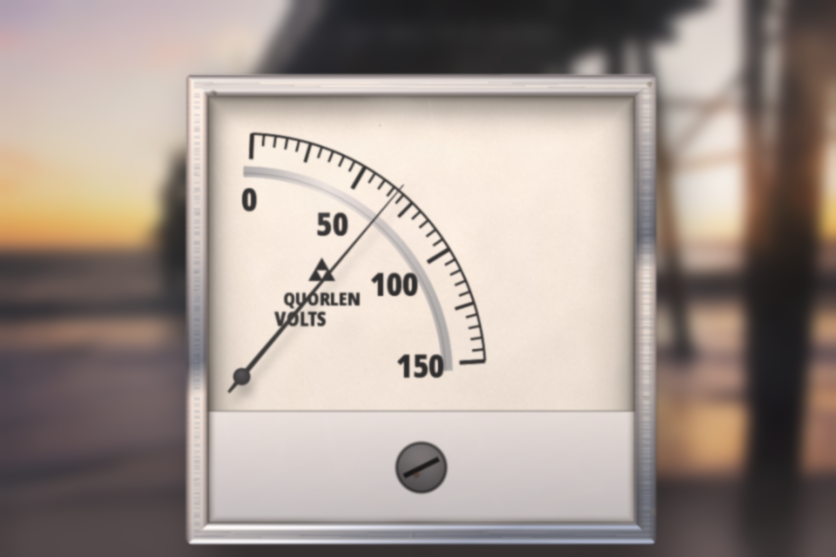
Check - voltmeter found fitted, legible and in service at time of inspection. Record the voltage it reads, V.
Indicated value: 67.5 V
